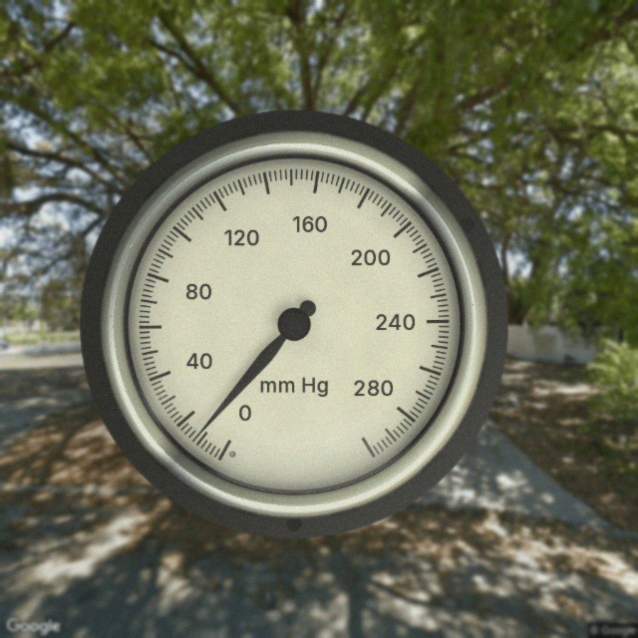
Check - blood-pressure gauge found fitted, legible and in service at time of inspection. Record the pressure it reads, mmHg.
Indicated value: 12 mmHg
